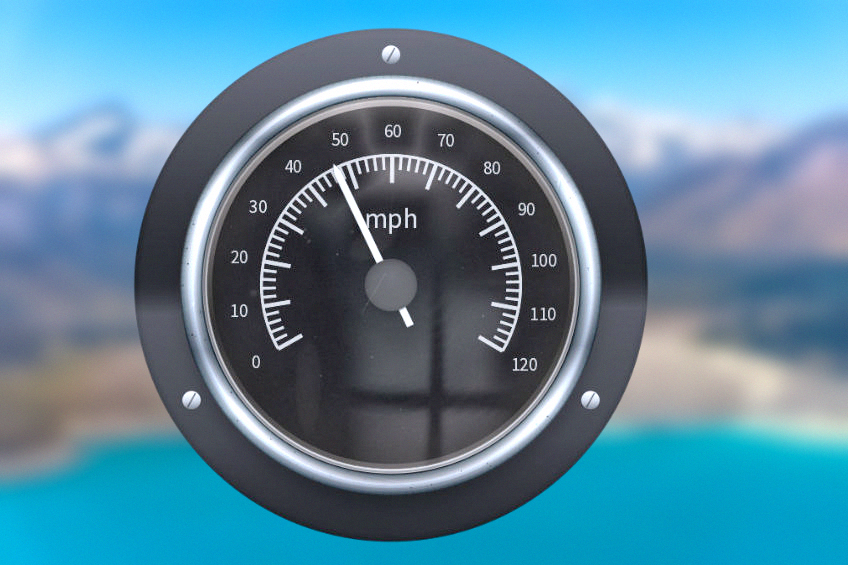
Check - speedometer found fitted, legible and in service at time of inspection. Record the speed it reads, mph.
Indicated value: 47 mph
